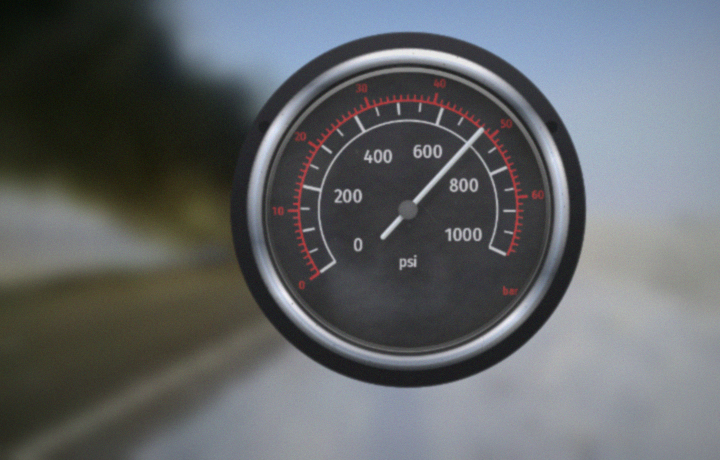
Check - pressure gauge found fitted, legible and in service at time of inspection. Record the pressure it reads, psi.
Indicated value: 700 psi
